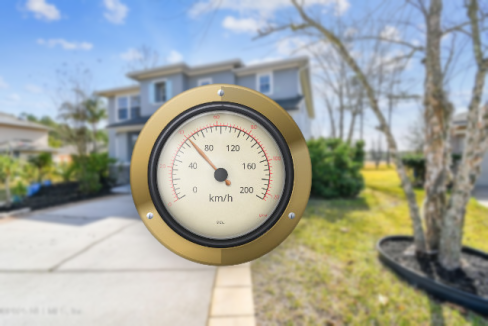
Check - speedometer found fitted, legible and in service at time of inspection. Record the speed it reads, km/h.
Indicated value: 65 km/h
